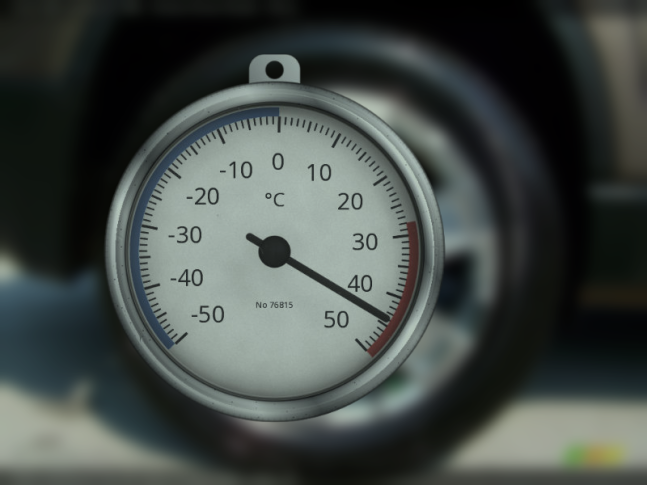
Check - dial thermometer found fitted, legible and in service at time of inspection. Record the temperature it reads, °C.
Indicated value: 44 °C
